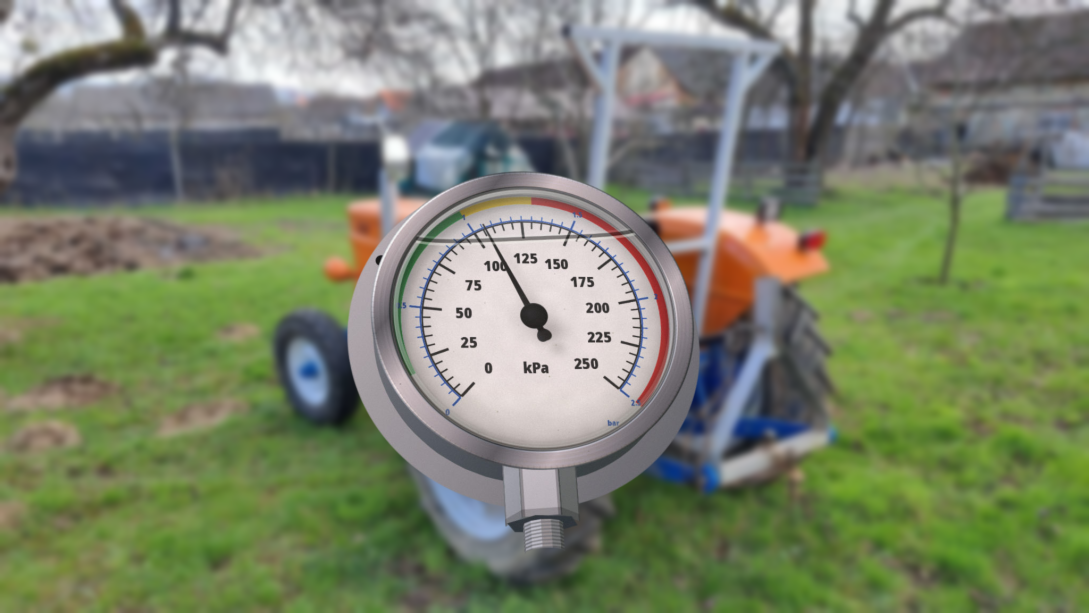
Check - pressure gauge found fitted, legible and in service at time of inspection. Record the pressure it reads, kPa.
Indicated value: 105 kPa
